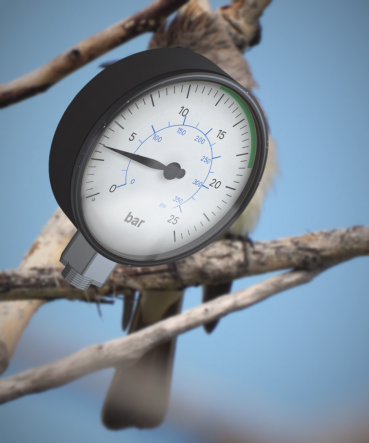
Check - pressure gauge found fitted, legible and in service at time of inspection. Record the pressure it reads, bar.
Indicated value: 3.5 bar
